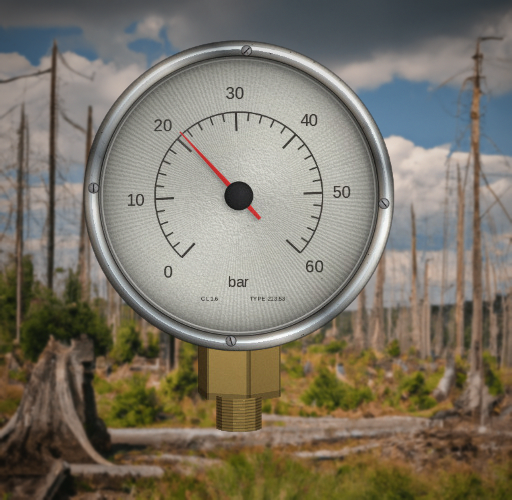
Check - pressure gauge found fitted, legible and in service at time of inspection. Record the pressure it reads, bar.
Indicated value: 21 bar
